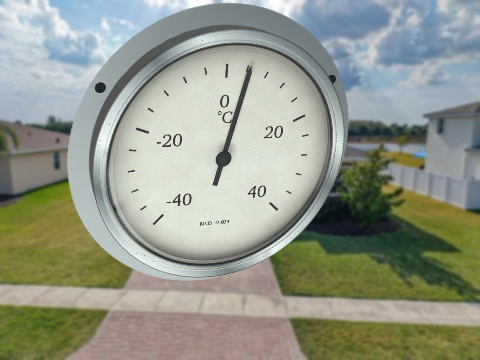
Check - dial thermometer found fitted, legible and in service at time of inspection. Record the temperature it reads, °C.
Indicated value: 4 °C
